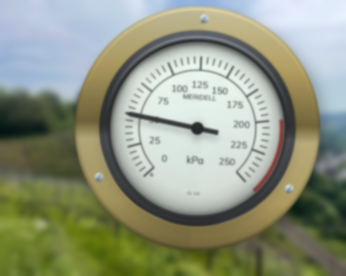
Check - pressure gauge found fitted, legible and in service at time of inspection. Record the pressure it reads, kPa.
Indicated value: 50 kPa
